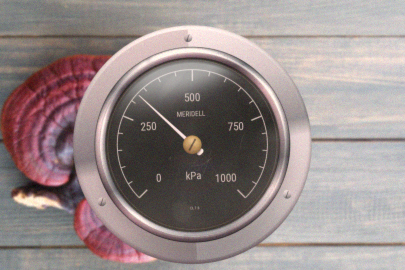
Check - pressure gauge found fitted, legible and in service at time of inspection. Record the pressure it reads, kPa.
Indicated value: 325 kPa
